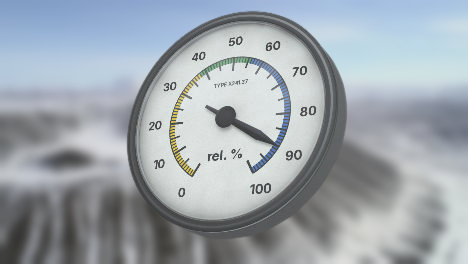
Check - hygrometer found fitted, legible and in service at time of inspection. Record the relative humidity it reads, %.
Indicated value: 90 %
